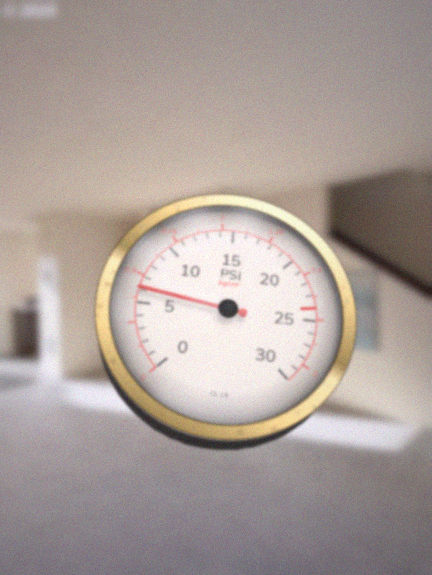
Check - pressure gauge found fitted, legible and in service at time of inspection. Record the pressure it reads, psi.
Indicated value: 6 psi
